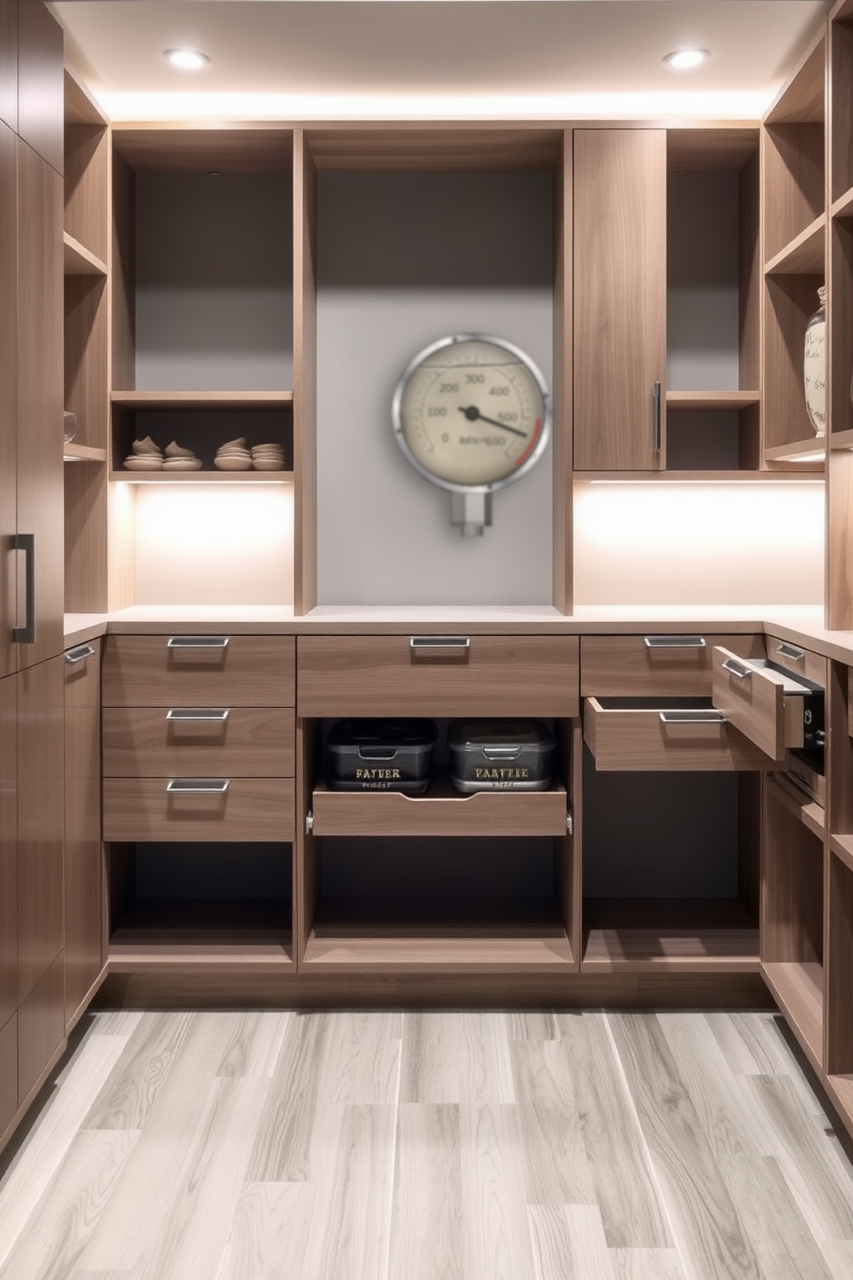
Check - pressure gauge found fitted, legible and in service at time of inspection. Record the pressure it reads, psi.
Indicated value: 540 psi
